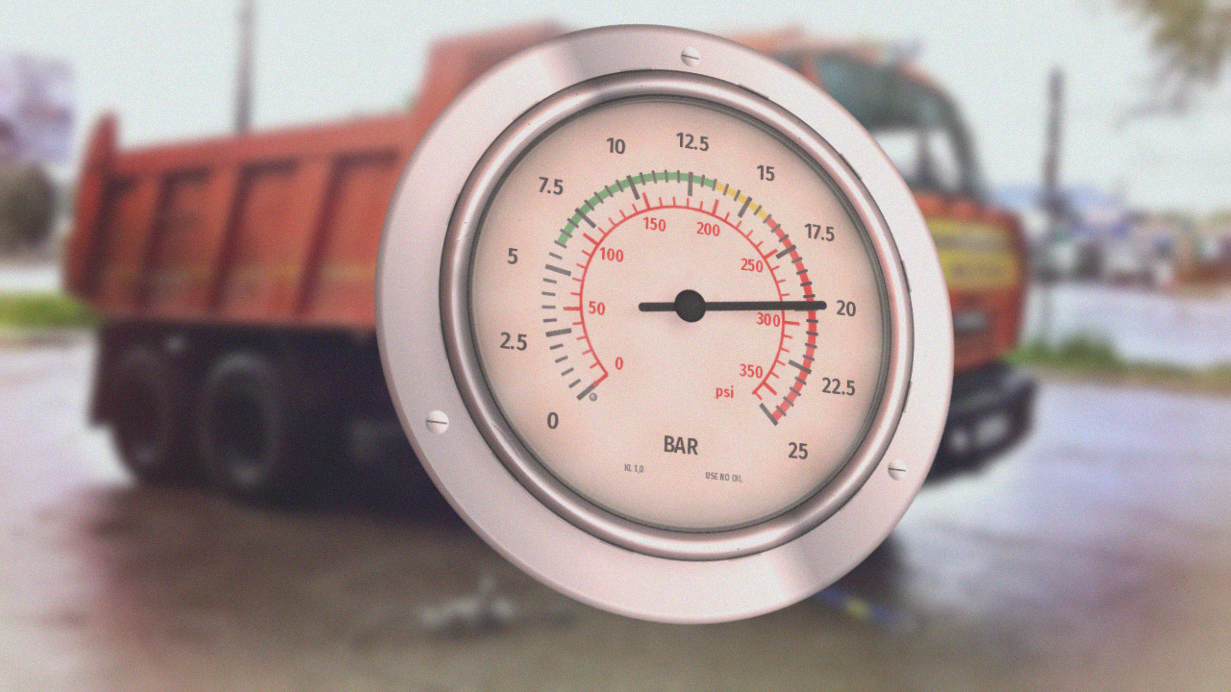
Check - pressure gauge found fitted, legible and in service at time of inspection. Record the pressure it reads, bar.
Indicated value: 20 bar
